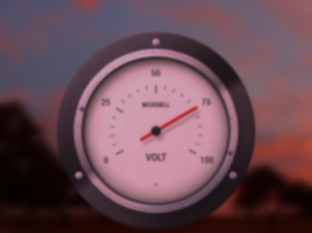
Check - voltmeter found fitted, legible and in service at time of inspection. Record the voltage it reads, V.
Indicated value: 75 V
